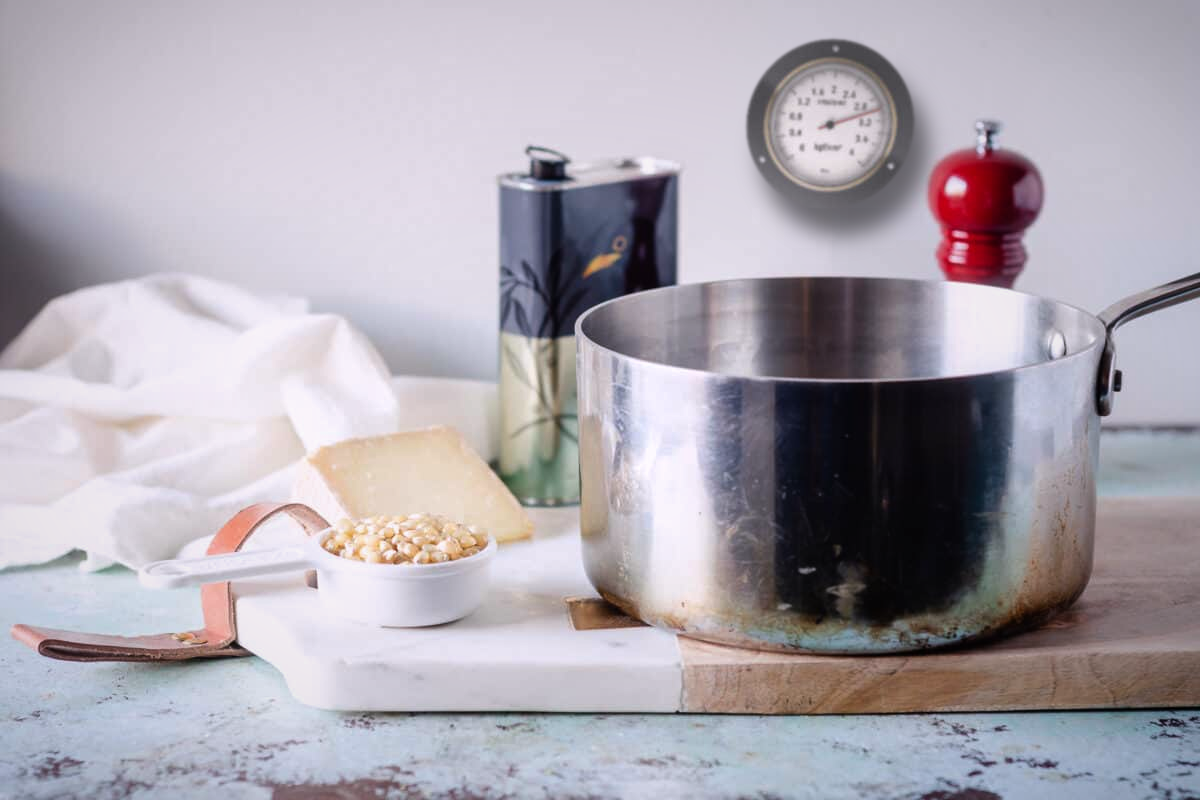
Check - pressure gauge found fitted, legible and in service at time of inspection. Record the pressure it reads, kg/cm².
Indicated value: 3 kg/cm²
